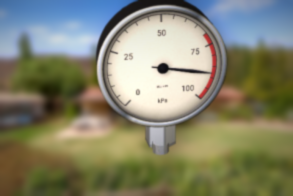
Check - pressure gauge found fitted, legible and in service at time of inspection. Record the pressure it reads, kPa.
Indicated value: 87.5 kPa
